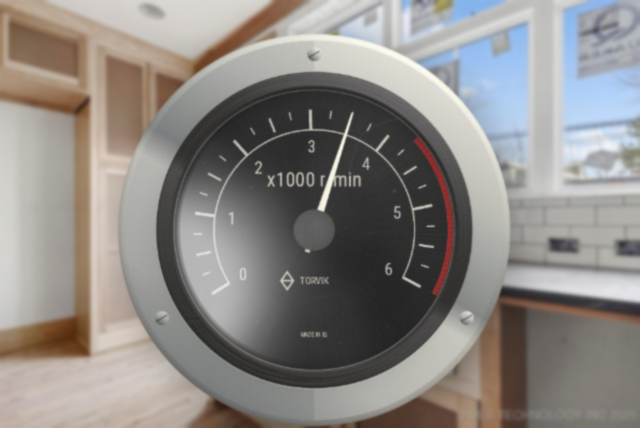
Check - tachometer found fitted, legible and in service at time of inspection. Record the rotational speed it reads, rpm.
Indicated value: 3500 rpm
